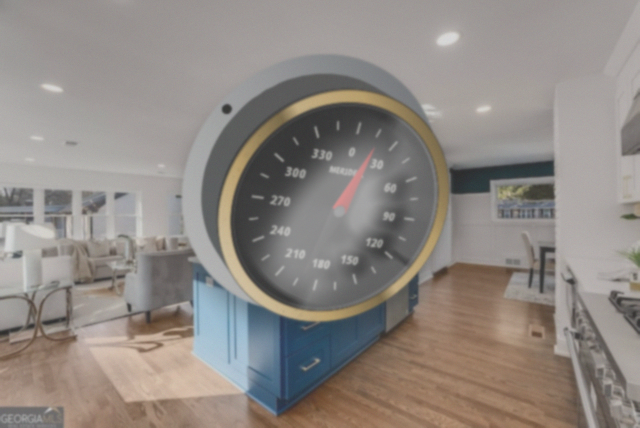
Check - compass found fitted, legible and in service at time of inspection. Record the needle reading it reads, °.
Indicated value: 15 °
